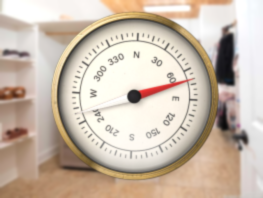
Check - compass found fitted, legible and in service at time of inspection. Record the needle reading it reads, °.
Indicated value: 70 °
